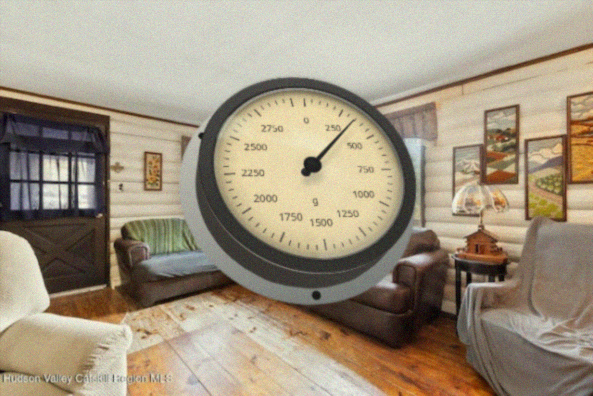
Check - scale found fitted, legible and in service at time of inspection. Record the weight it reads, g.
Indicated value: 350 g
